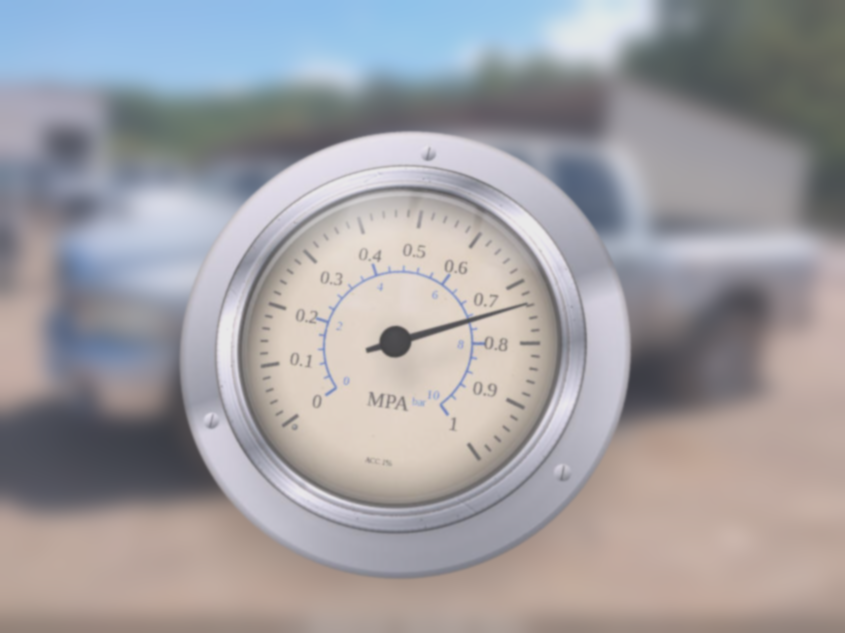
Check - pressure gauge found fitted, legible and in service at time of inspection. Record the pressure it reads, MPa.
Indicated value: 0.74 MPa
